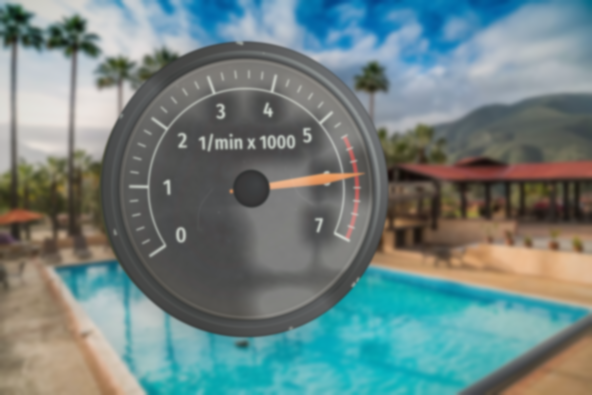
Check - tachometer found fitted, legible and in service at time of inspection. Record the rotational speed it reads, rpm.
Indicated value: 6000 rpm
